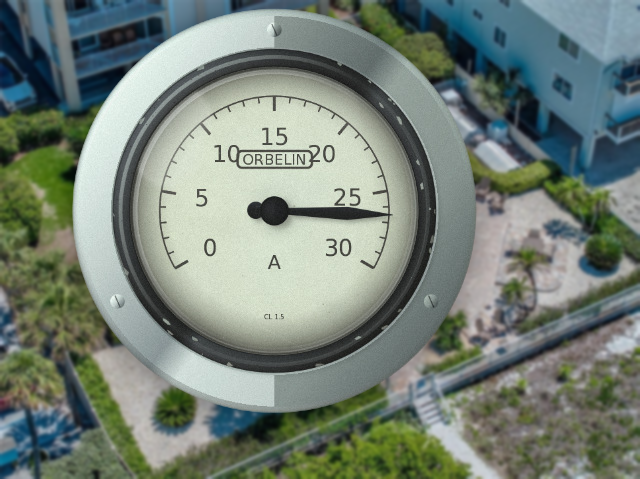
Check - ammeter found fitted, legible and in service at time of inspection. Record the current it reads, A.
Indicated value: 26.5 A
